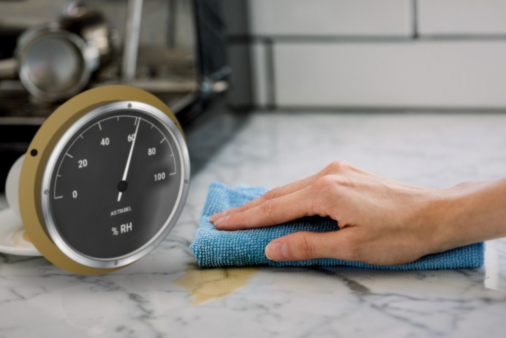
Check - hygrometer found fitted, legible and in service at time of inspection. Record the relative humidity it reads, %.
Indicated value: 60 %
